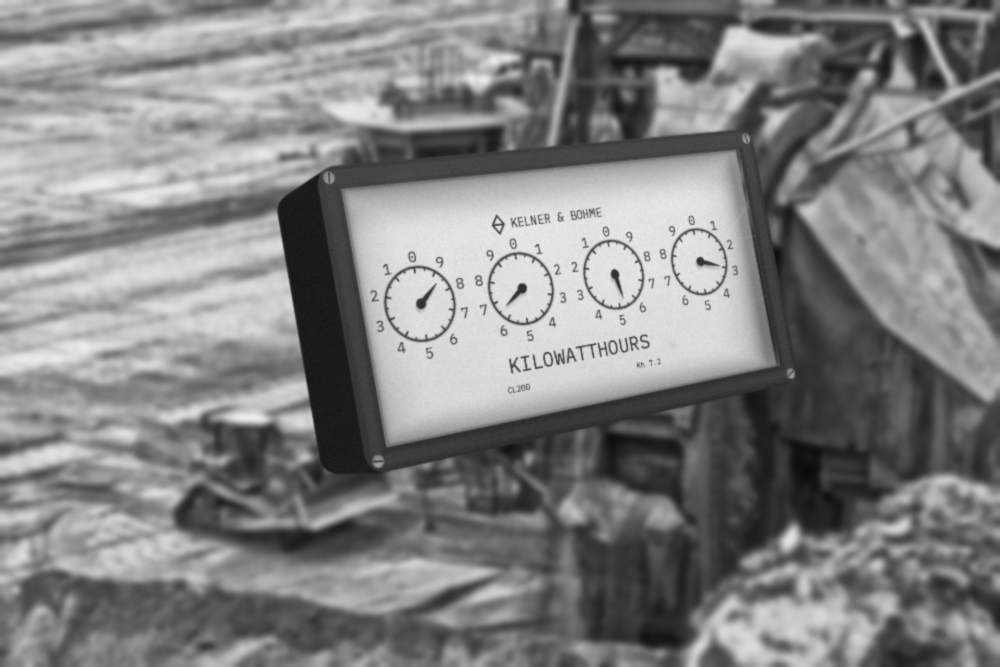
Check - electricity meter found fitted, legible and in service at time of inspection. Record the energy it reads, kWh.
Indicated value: 8653 kWh
